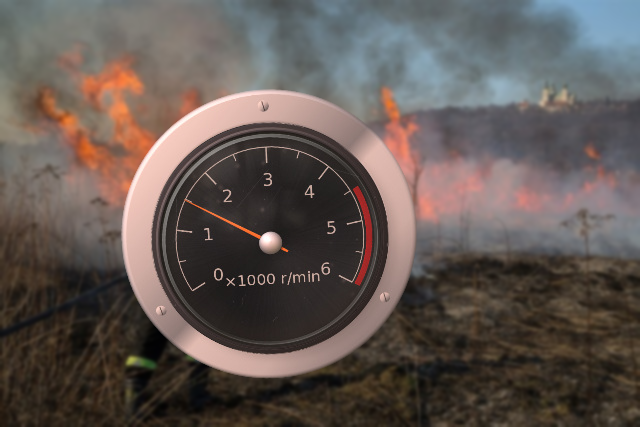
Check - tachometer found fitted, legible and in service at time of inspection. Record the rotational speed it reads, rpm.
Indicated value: 1500 rpm
